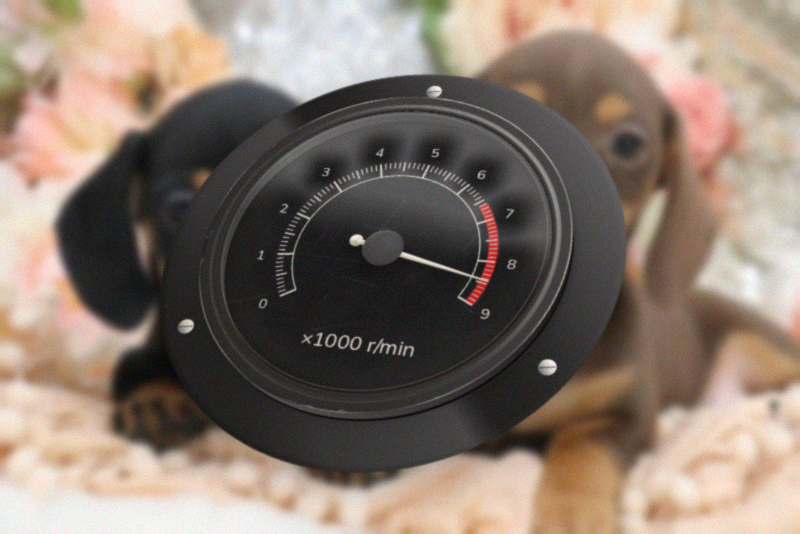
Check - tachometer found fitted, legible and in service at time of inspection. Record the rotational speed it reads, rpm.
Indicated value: 8500 rpm
